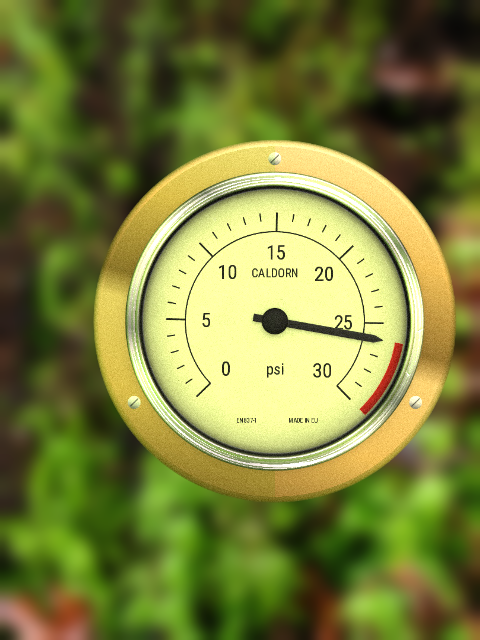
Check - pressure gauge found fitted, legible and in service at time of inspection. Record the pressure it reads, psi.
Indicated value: 26 psi
